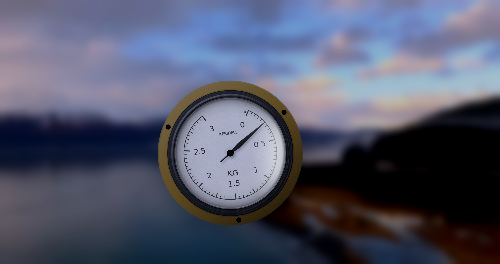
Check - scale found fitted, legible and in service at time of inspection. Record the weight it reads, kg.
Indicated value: 0.25 kg
